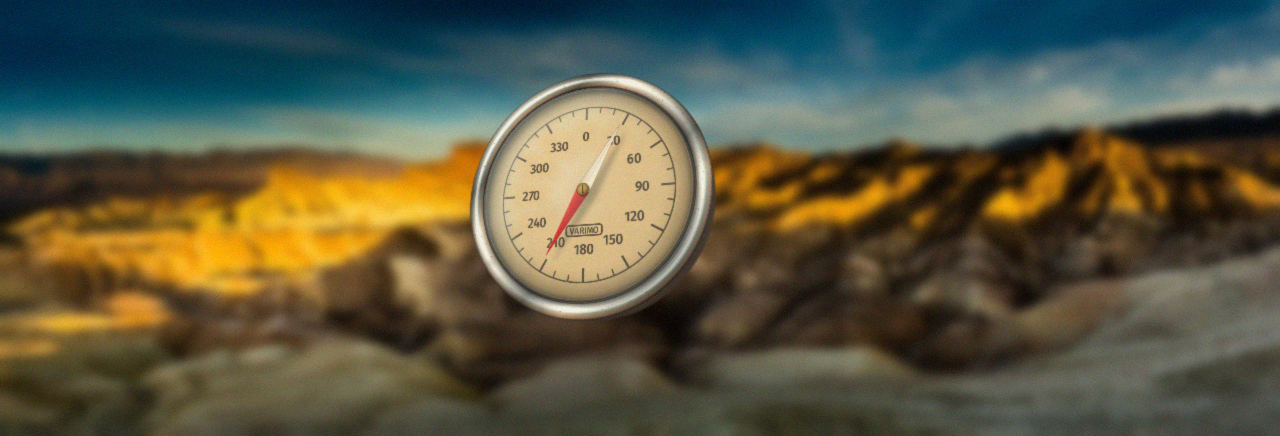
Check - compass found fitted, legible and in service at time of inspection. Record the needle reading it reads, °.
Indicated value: 210 °
